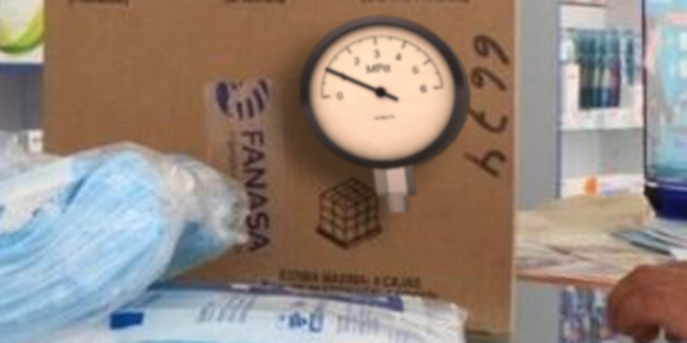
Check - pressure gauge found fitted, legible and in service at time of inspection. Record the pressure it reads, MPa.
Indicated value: 1 MPa
